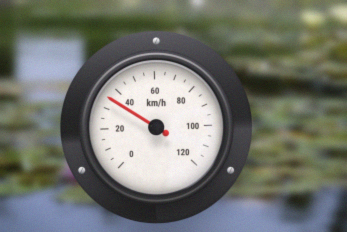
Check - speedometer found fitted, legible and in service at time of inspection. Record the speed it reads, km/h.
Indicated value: 35 km/h
